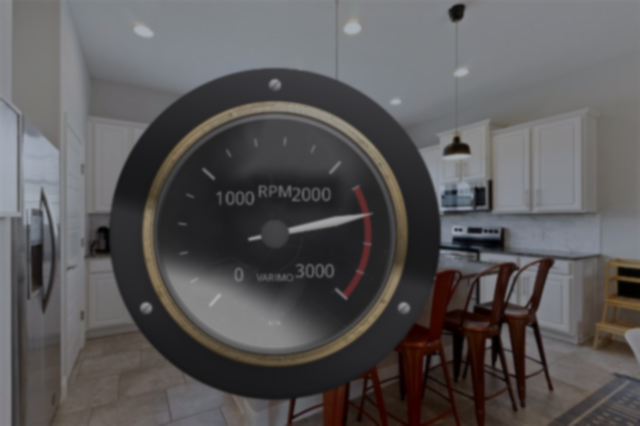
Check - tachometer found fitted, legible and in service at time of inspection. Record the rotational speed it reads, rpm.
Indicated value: 2400 rpm
